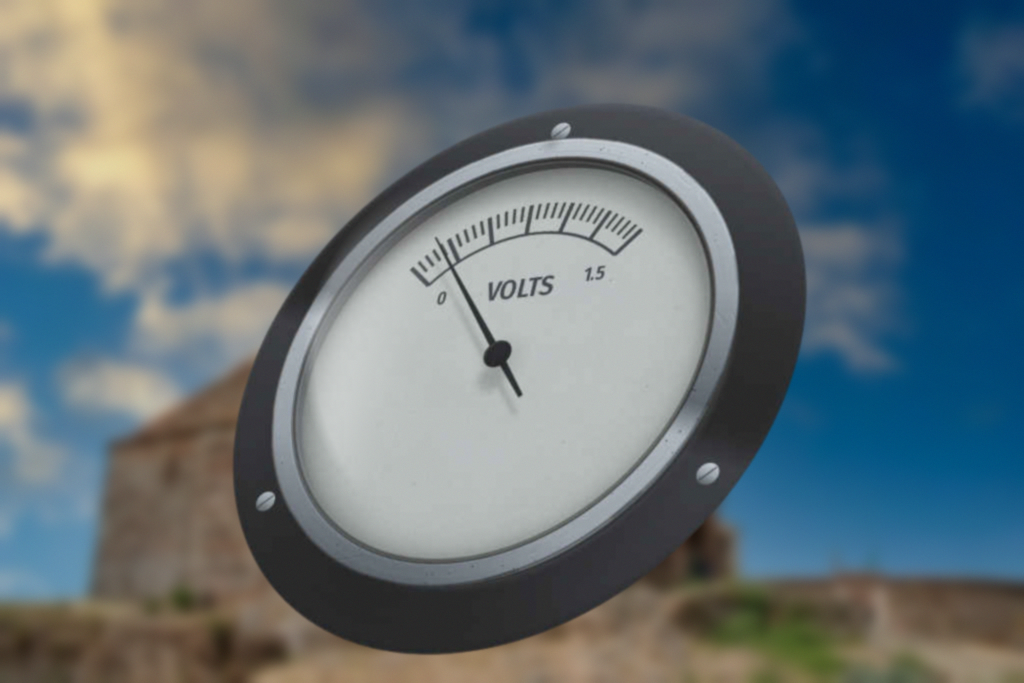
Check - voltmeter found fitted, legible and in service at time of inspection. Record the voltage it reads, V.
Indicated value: 0.2 V
